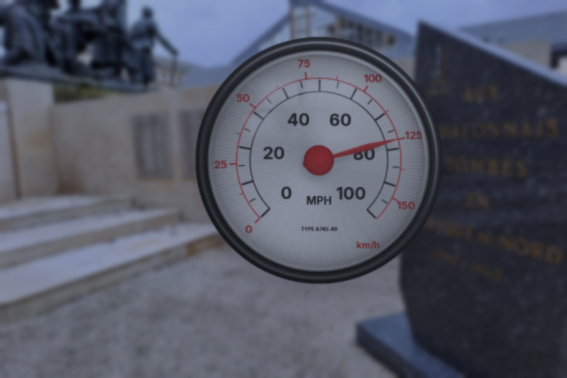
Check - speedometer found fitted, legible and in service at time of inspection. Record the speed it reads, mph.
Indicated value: 77.5 mph
